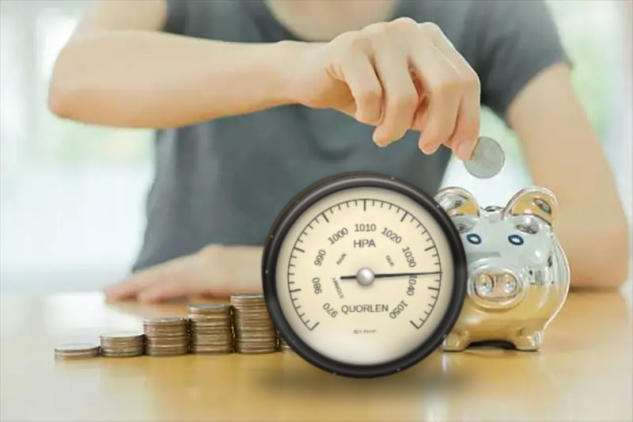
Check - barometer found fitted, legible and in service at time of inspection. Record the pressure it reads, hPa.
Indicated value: 1036 hPa
